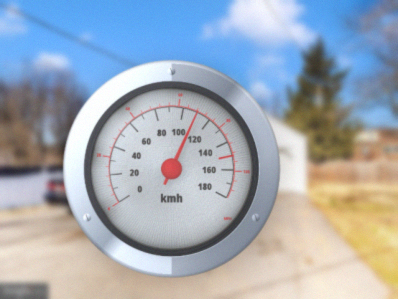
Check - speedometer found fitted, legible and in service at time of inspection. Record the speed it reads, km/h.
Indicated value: 110 km/h
